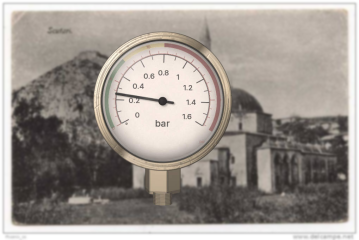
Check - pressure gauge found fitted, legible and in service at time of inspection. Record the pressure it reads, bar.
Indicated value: 0.25 bar
